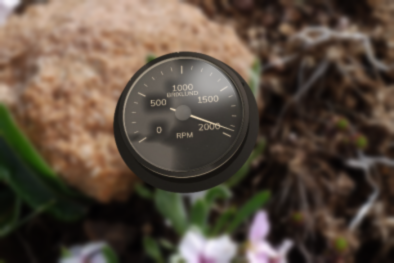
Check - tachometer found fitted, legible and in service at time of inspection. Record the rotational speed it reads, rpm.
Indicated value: 1950 rpm
